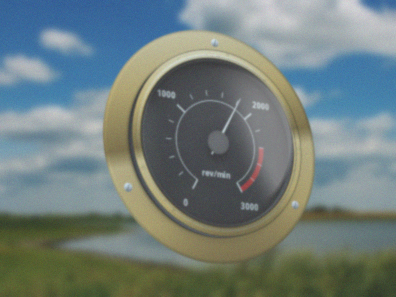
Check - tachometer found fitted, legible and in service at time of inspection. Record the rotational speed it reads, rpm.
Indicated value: 1800 rpm
